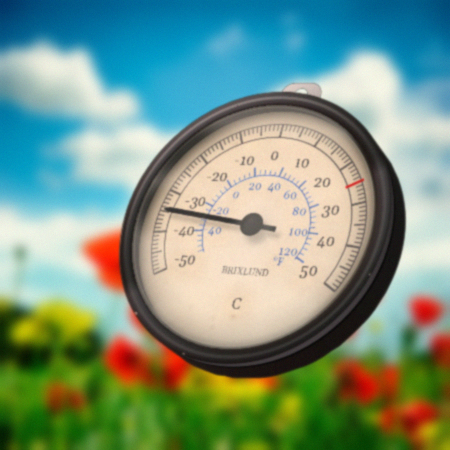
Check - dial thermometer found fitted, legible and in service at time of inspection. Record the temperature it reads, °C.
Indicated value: -35 °C
